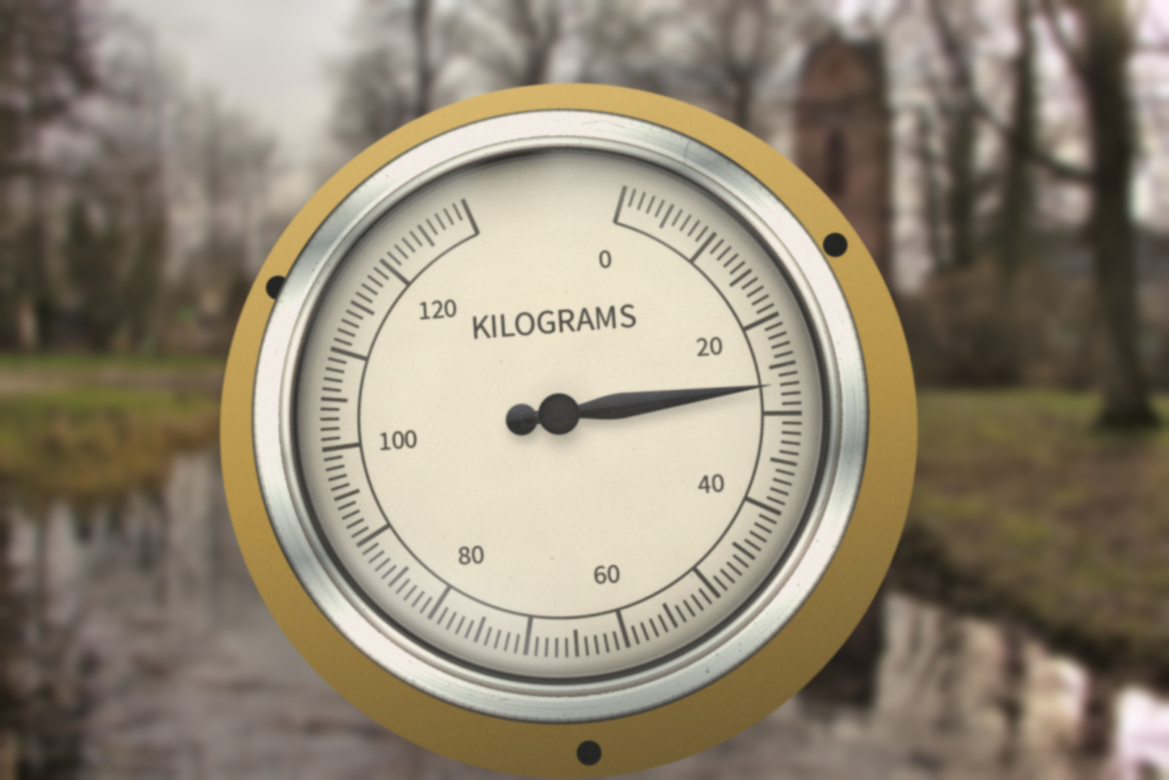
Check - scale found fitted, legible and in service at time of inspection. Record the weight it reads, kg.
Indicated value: 27 kg
